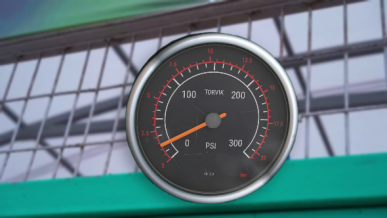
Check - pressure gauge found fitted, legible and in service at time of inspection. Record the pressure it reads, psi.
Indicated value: 20 psi
